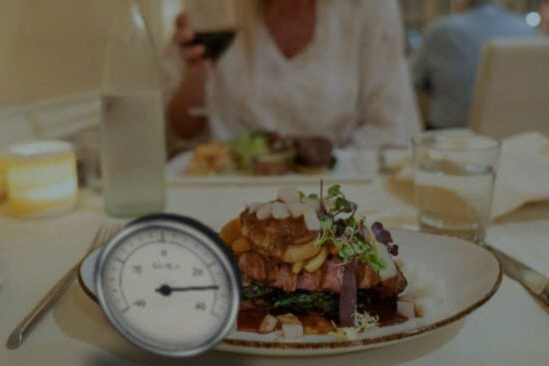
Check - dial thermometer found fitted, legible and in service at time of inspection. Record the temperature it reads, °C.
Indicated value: 28 °C
